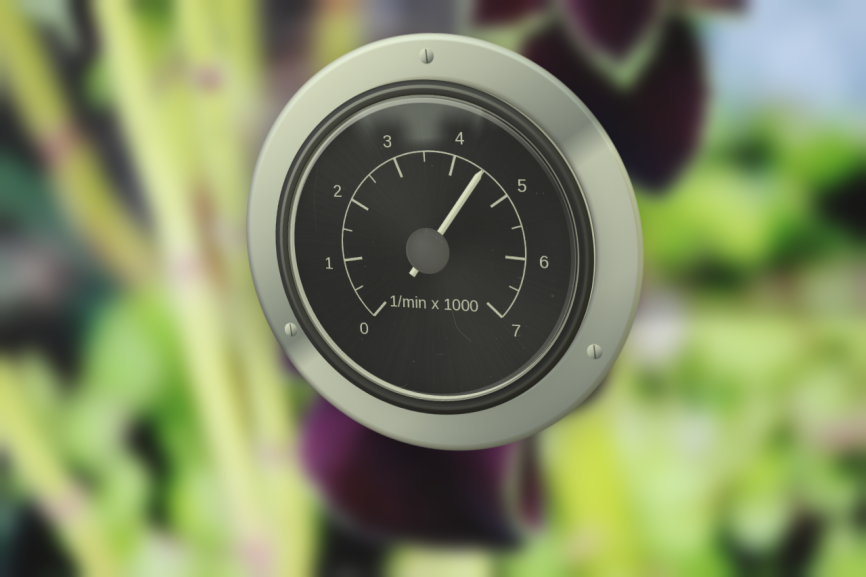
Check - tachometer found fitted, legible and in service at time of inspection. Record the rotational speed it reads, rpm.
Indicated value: 4500 rpm
